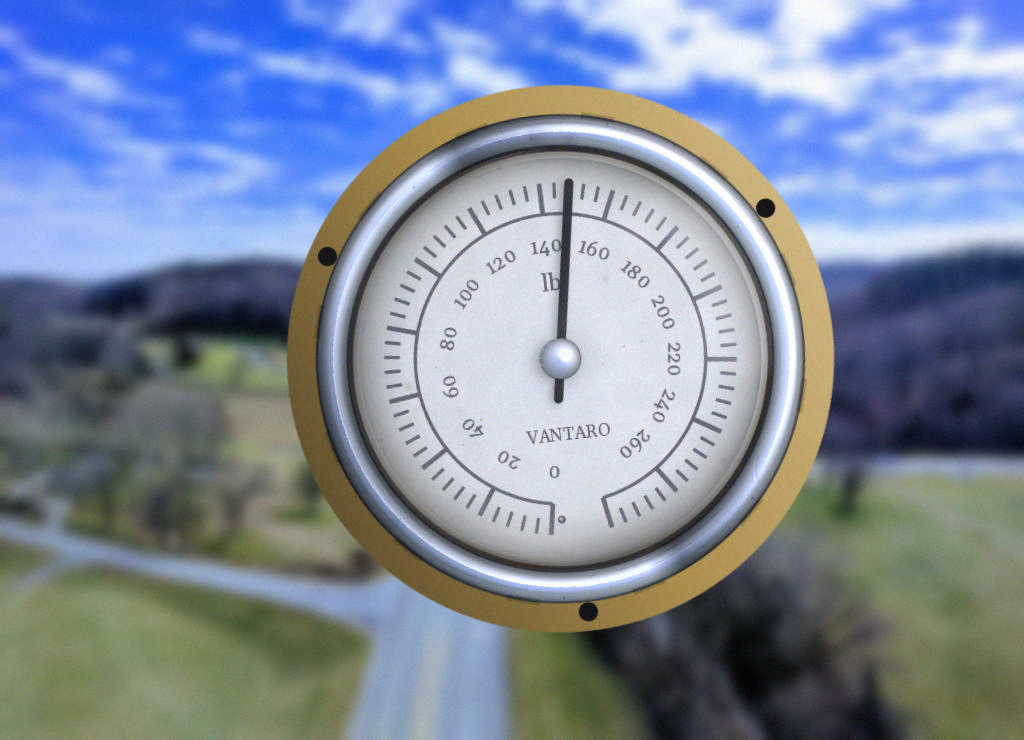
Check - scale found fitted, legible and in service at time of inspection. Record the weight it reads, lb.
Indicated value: 148 lb
